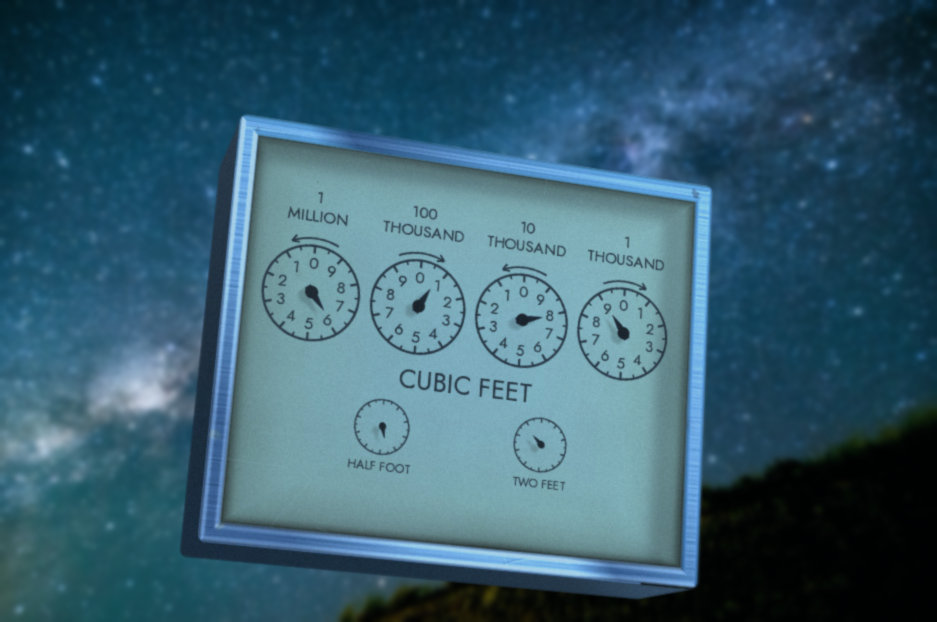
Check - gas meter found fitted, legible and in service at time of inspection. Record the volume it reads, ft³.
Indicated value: 607900 ft³
